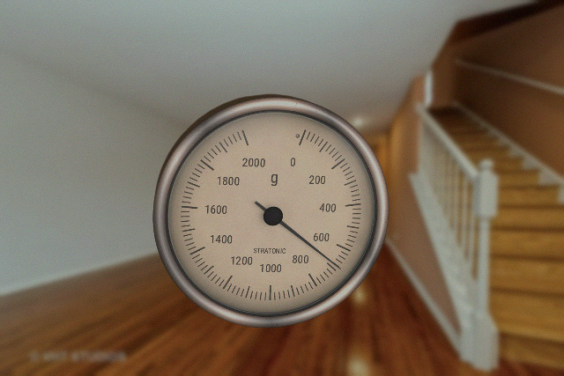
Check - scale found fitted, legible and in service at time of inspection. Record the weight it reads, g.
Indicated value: 680 g
